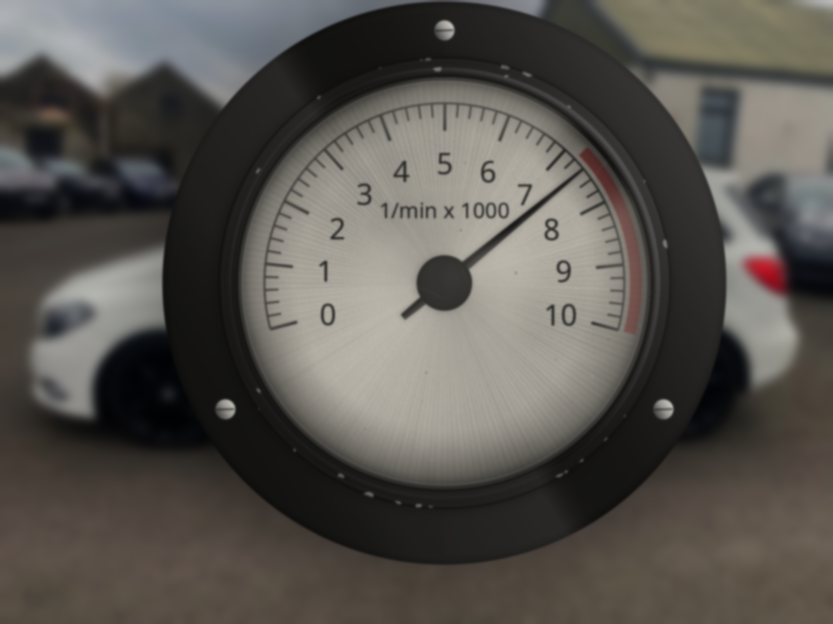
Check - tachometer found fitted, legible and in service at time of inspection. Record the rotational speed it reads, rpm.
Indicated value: 7400 rpm
